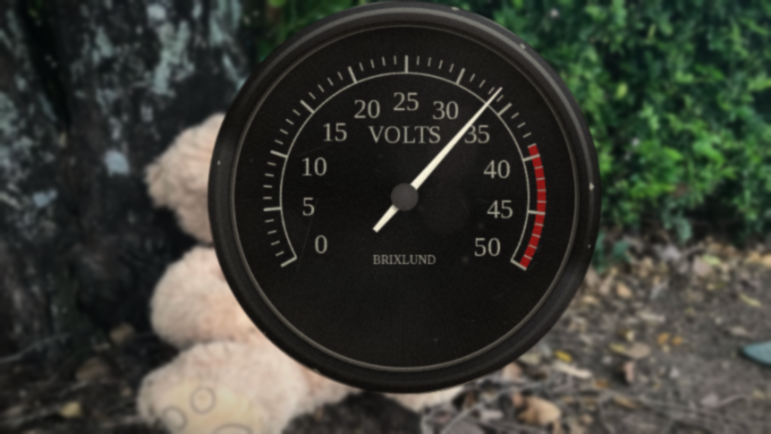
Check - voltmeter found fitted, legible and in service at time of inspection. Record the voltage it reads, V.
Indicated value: 33.5 V
